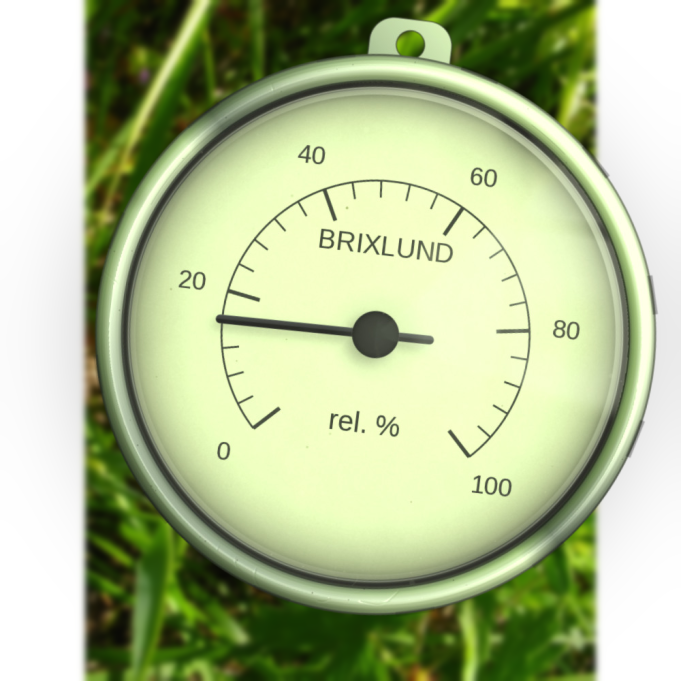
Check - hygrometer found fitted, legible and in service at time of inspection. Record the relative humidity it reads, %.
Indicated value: 16 %
